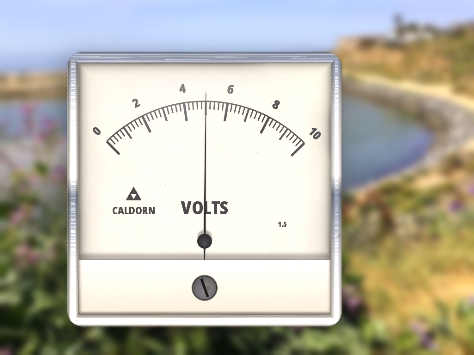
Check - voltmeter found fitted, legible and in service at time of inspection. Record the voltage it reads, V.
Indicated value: 5 V
